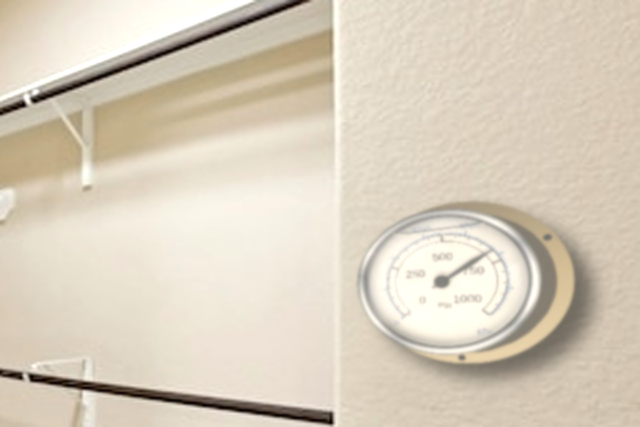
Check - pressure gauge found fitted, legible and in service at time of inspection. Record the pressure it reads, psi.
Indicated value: 700 psi
